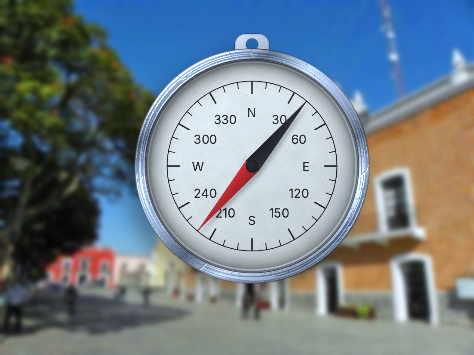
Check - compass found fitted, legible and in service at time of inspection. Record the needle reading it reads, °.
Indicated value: 220 °
